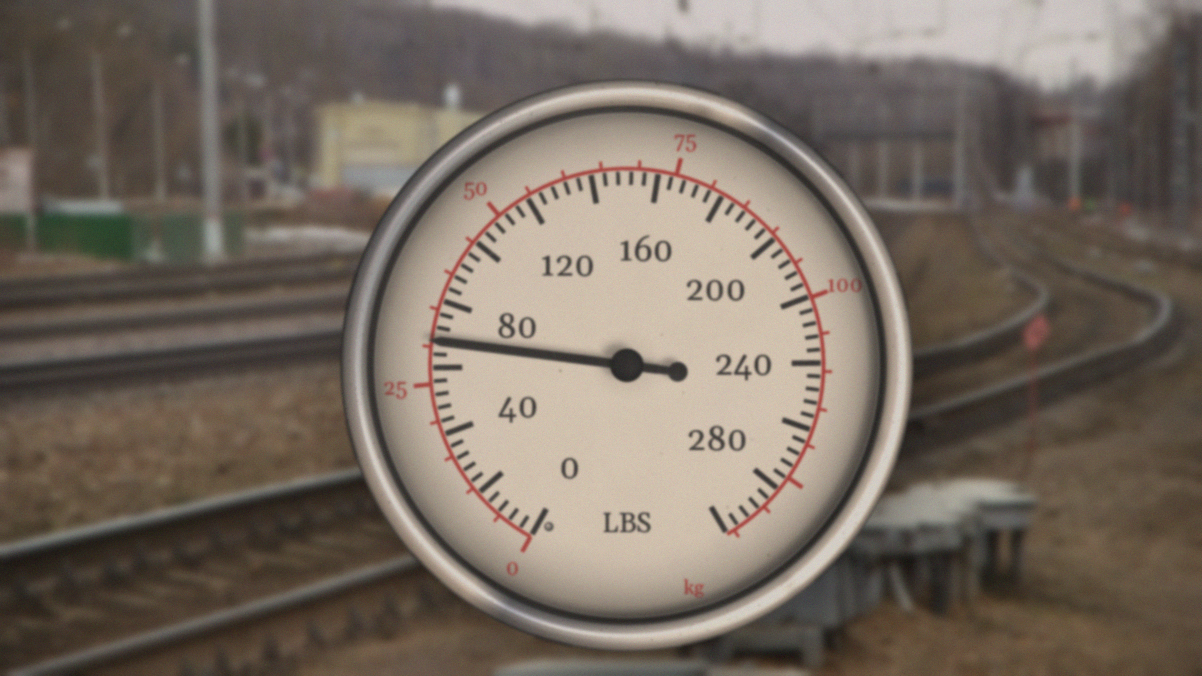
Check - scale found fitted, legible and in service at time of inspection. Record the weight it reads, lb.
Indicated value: 68 lb
